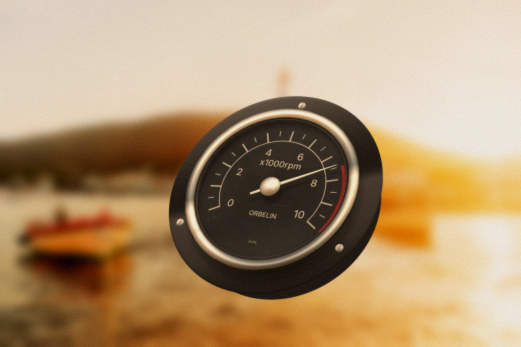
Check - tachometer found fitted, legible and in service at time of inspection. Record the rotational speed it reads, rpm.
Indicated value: 7500 rpm
